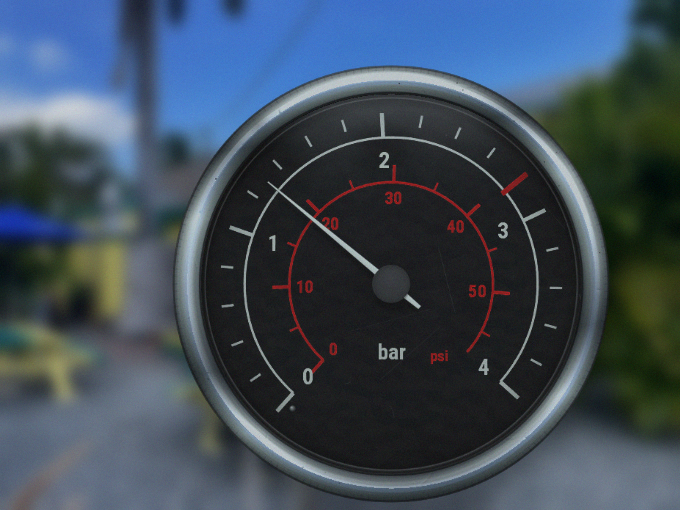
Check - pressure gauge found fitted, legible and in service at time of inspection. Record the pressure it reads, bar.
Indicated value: 1.3 bar
